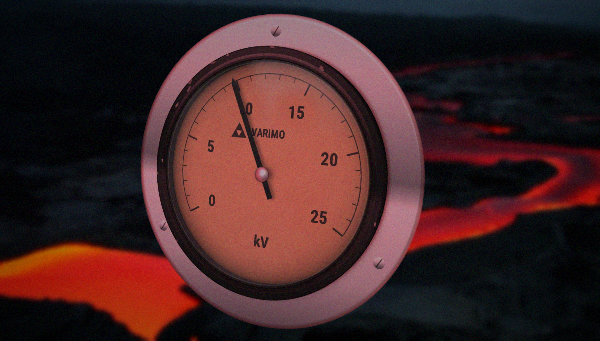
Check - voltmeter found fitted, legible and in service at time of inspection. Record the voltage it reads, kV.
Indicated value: 10 kV
